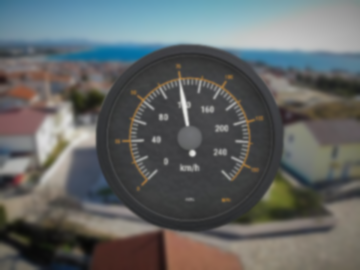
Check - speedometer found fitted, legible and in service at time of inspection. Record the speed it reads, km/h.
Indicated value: 120 km/h
